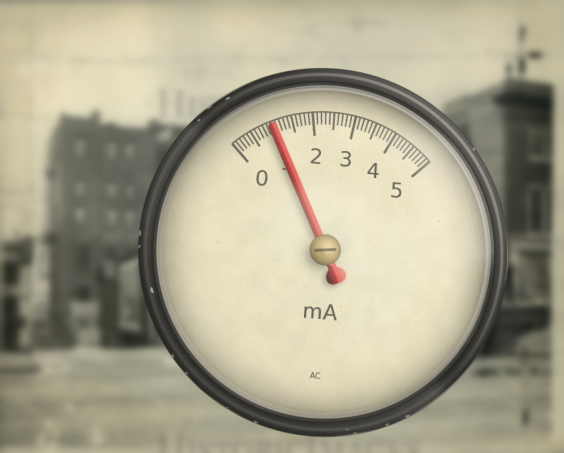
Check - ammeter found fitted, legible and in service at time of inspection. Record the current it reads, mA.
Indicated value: 1 mA
